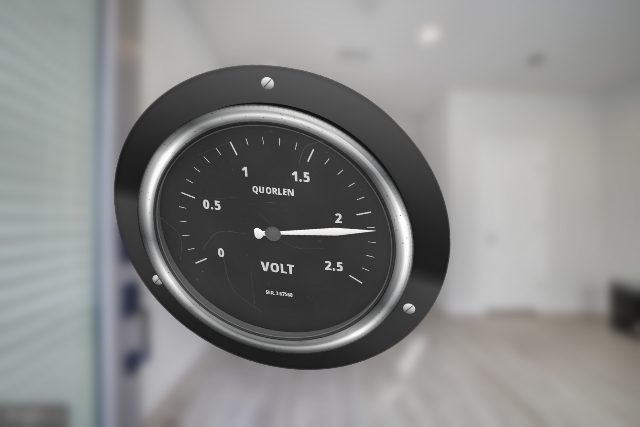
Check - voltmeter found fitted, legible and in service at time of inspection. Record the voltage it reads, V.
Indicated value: 2.1 V
